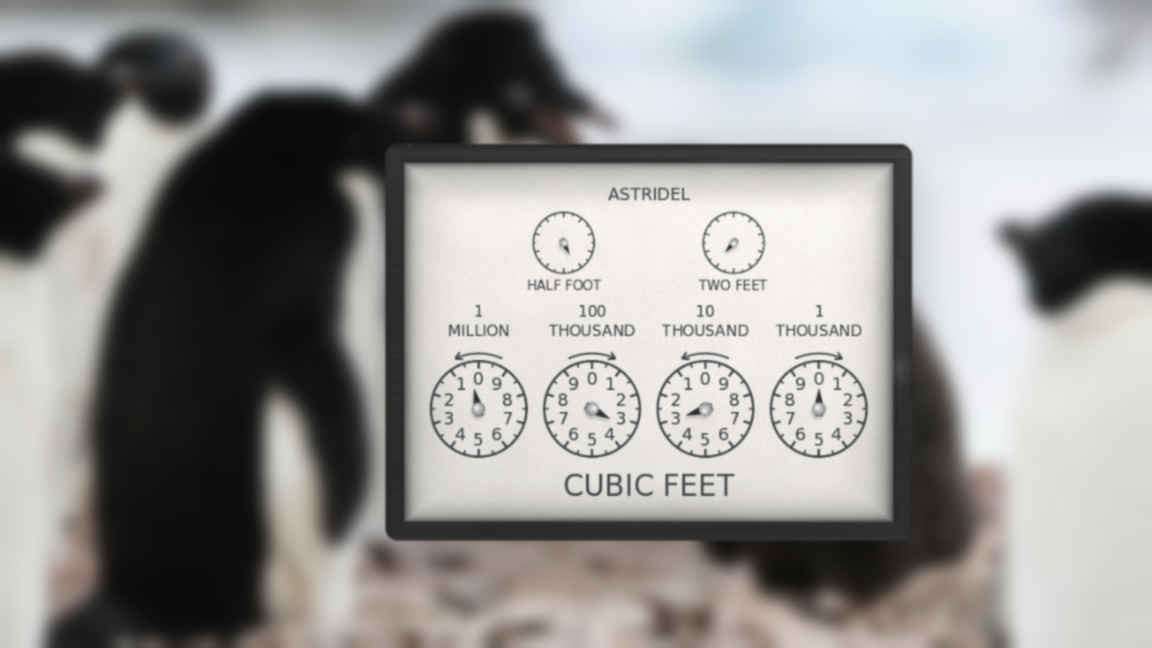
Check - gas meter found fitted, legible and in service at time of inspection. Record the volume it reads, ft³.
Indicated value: 33000 ft³
